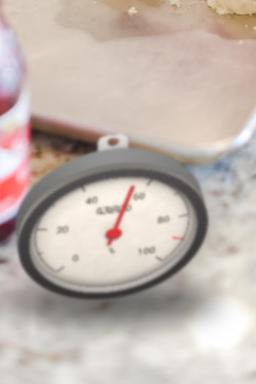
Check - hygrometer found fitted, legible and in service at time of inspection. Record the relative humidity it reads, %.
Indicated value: 55 %
